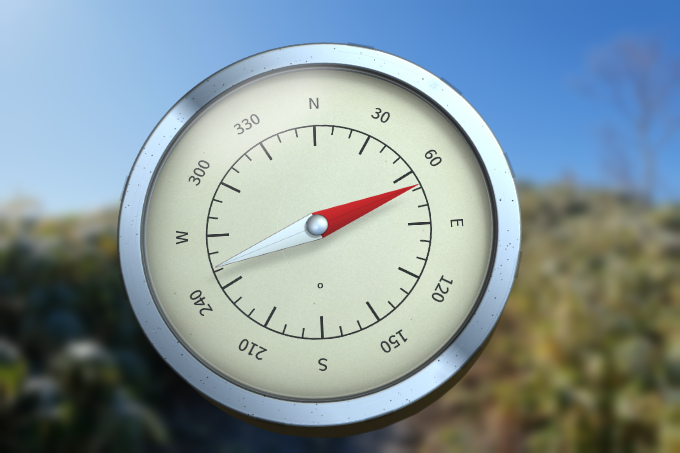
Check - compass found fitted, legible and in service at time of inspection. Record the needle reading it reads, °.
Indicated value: 70 °
